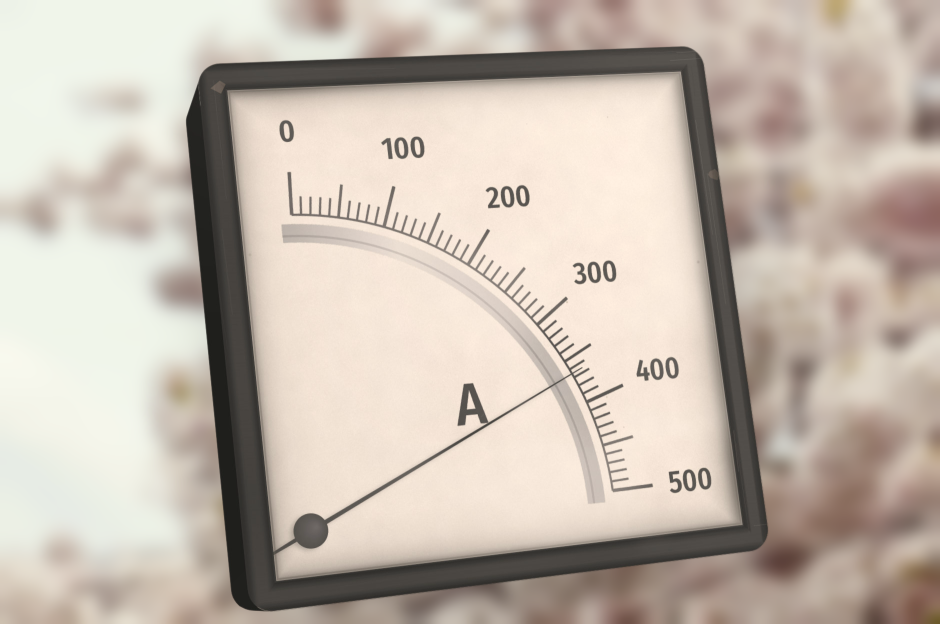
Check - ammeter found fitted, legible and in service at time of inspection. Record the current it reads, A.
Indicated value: 365 A
